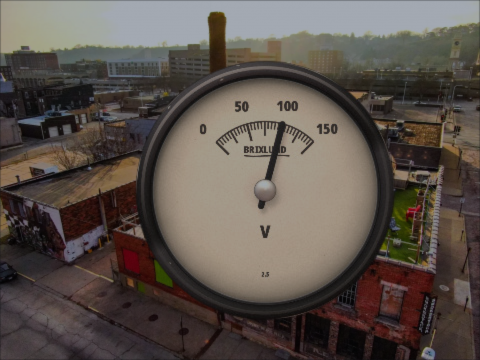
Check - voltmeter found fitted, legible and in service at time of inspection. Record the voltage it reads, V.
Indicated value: 100 V
